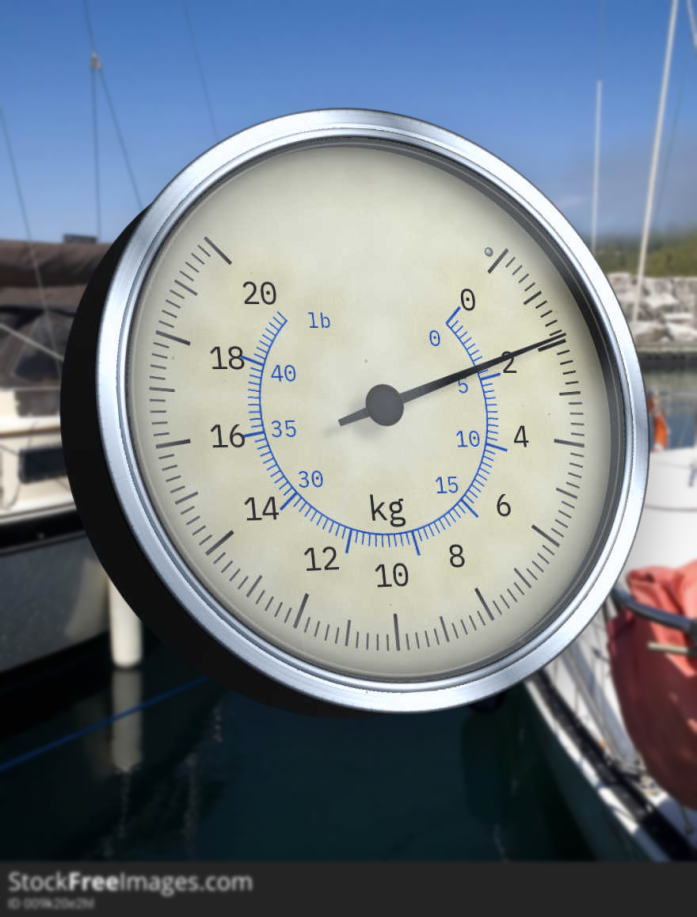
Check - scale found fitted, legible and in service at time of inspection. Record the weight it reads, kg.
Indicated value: 1.9 kg
